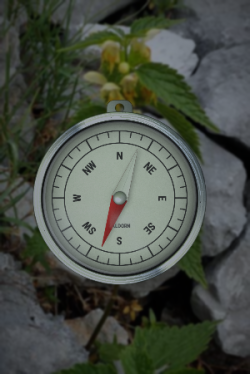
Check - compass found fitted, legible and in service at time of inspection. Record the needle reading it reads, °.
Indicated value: 200 °
